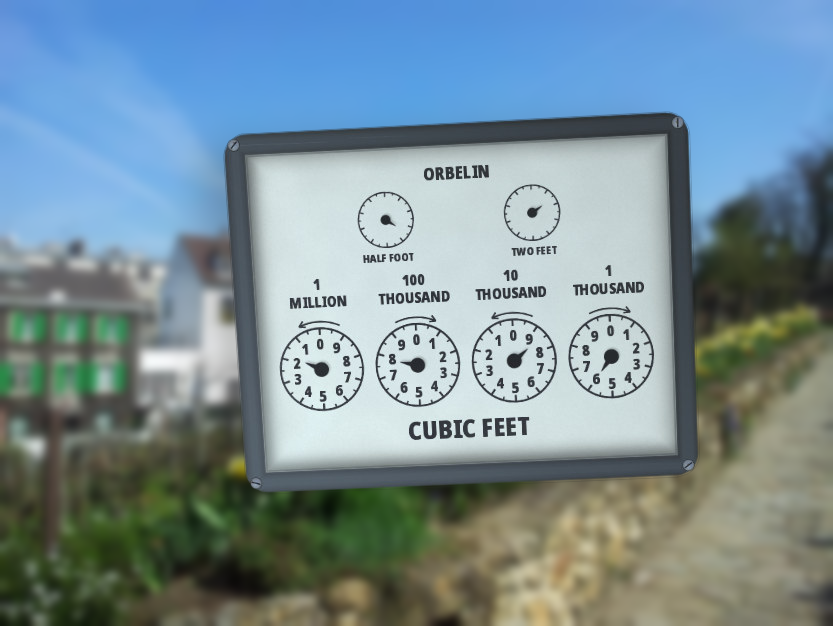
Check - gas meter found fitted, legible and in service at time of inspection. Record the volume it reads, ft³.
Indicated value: 178600 ft³
